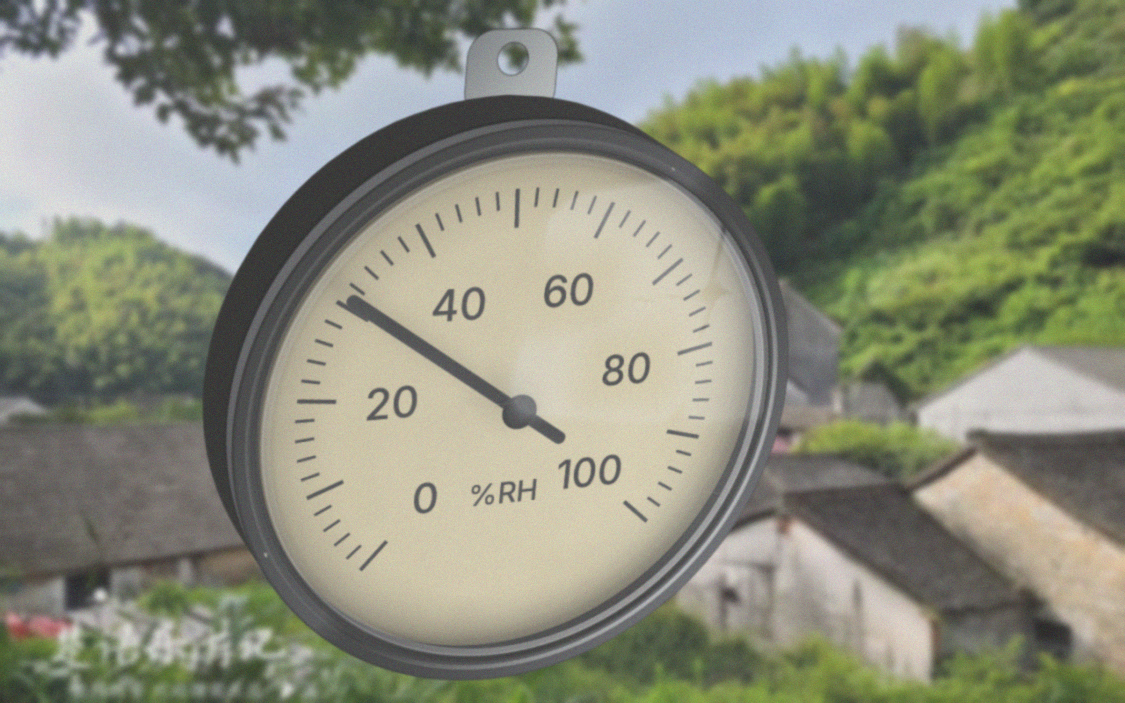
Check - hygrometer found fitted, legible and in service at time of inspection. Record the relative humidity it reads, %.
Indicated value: 31 %
